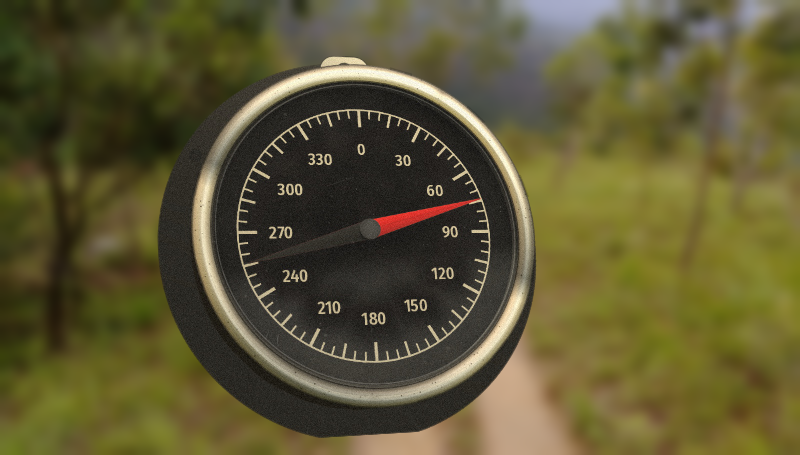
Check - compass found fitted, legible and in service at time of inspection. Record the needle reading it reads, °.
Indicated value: 75 °
